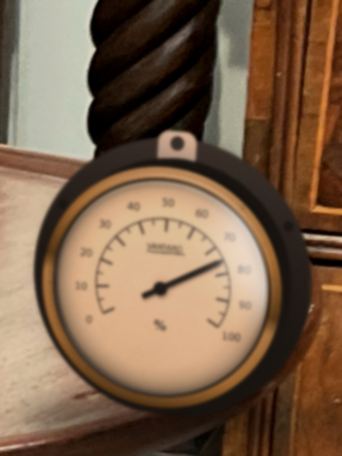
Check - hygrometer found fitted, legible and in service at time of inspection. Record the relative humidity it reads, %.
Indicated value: 75 %
